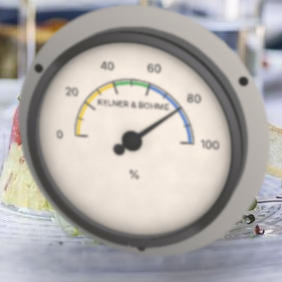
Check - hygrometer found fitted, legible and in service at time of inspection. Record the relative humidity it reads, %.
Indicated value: 80 %
